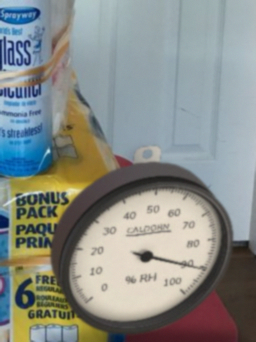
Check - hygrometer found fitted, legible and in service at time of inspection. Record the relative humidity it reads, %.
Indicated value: 90 %
